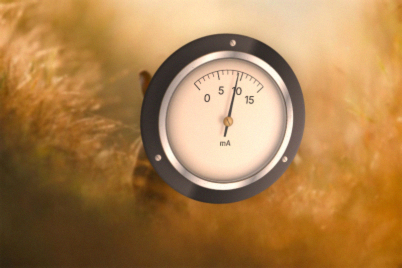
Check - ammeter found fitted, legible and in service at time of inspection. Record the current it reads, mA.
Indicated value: 9 mA
